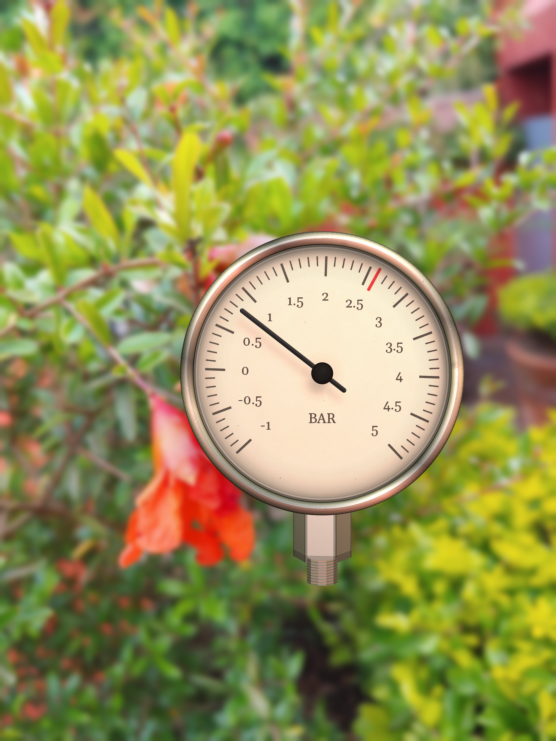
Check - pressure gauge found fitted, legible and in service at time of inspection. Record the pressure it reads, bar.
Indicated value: 0.8 bar
